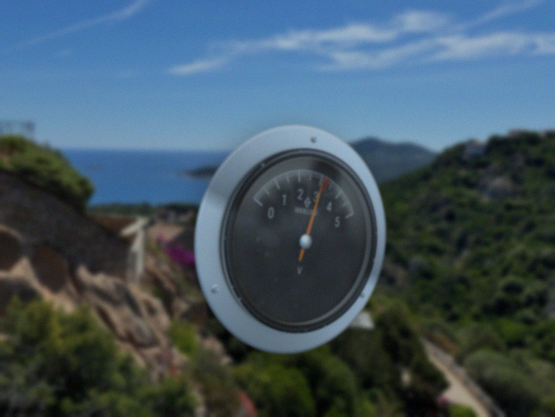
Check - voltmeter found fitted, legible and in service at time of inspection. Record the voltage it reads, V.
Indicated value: 3 V
